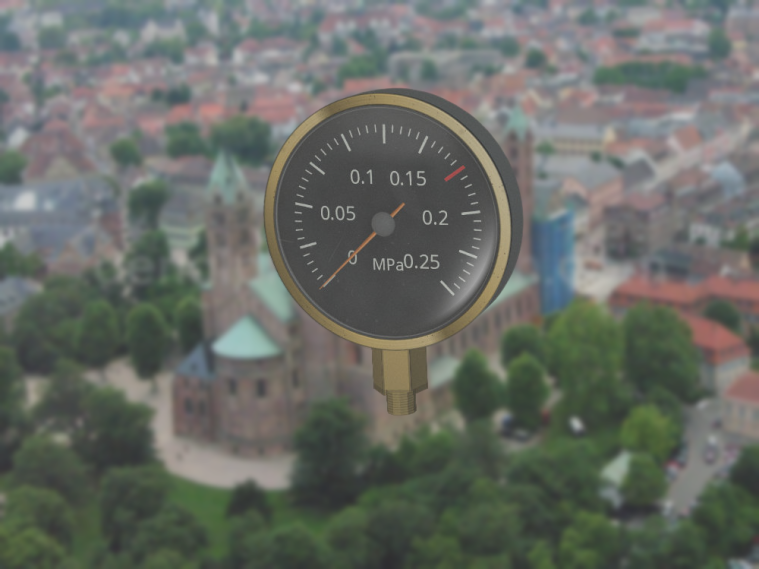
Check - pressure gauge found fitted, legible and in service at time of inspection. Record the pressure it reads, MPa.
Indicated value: 0 MPa
